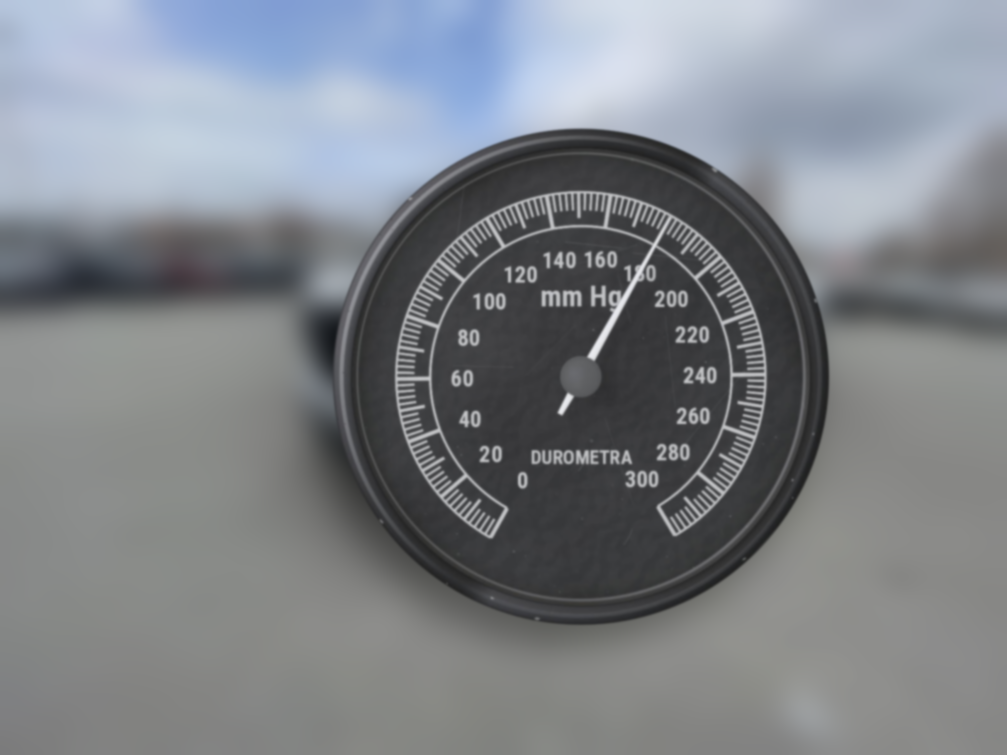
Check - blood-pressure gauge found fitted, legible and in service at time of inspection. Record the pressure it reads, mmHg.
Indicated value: 180 mmHg
